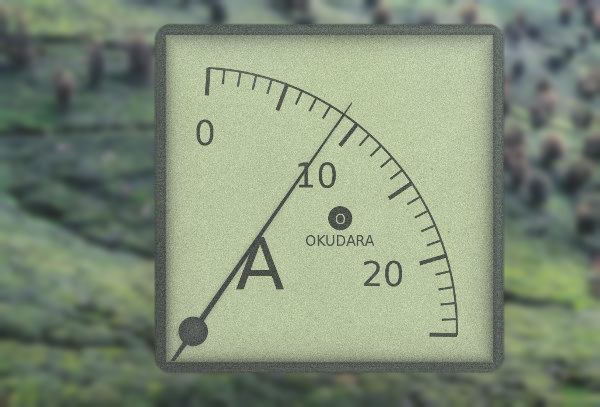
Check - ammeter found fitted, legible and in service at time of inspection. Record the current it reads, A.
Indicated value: 9 A
